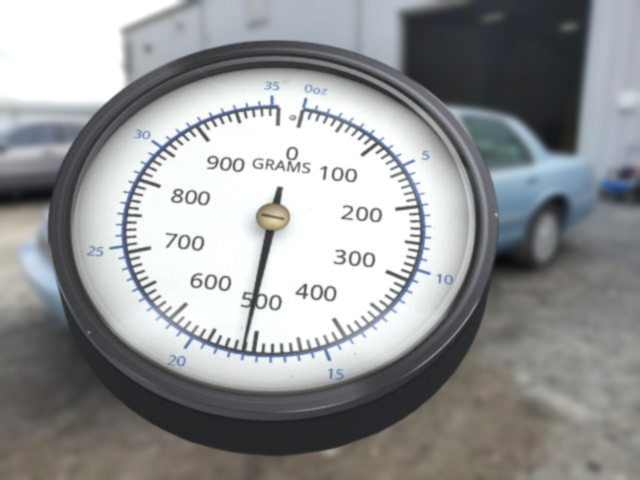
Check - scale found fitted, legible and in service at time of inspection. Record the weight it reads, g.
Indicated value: 510 g
